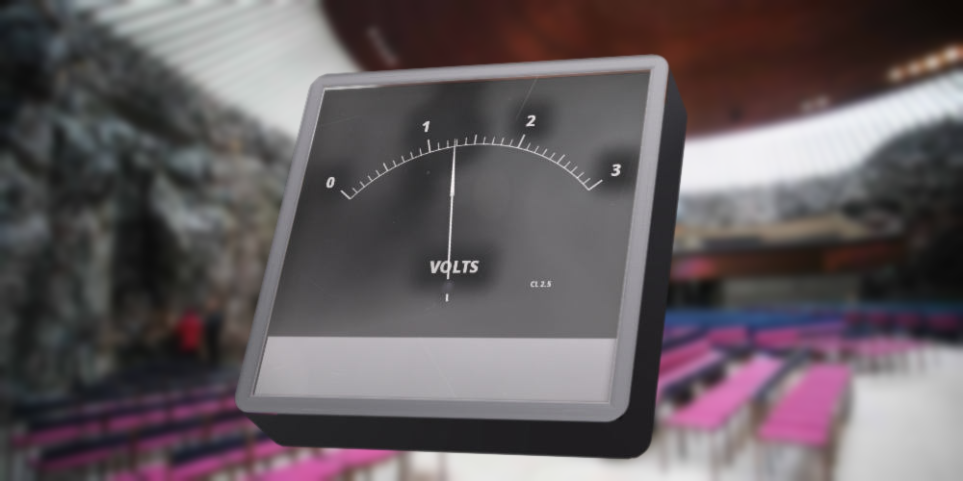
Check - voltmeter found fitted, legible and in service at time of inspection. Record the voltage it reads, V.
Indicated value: 1.3 V
